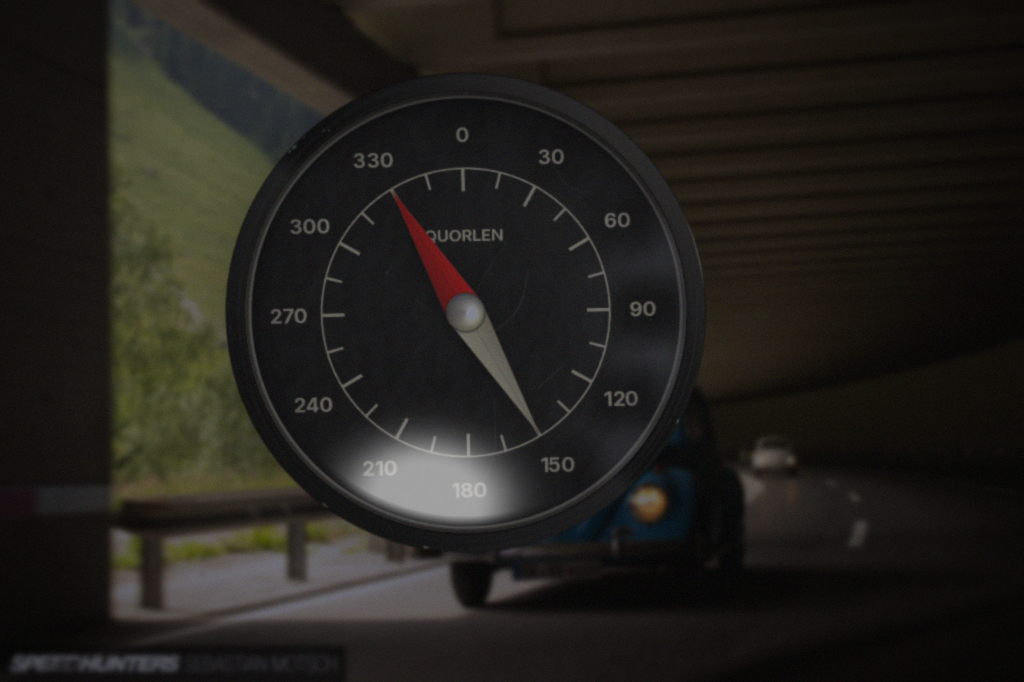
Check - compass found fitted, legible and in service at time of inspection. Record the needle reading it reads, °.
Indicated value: 330 °
